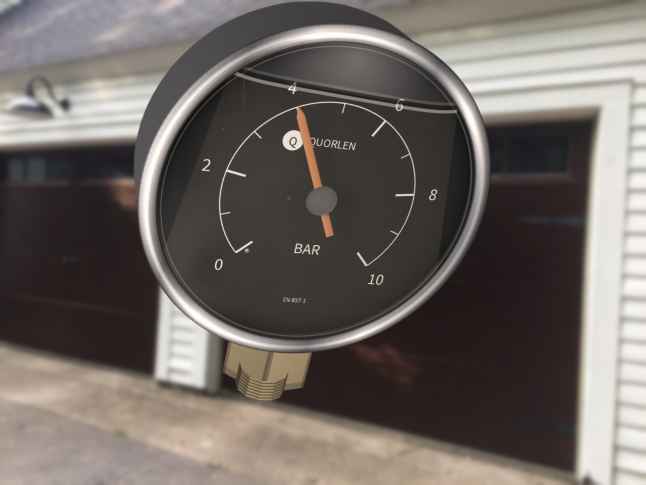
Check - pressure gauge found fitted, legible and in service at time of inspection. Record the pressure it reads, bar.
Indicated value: 4 bar
